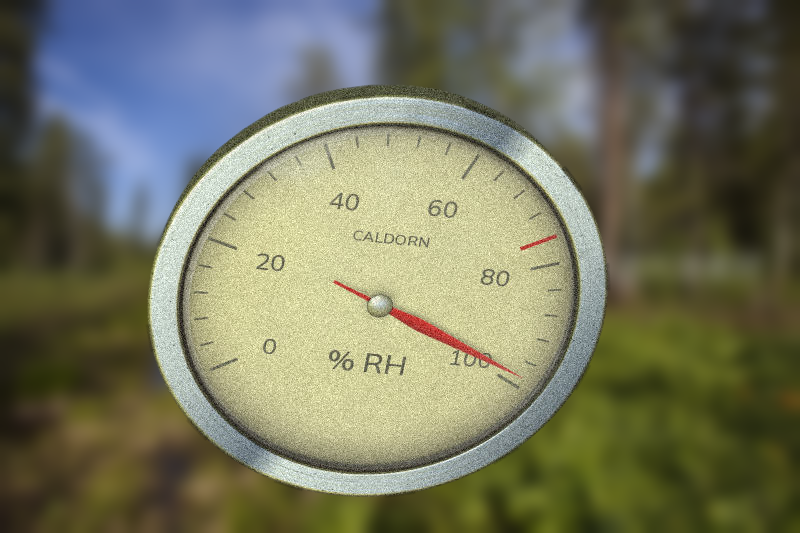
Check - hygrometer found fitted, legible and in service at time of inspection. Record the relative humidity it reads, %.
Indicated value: 98 %
